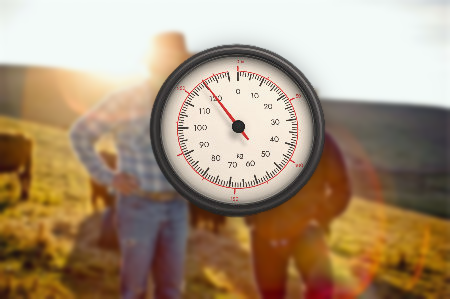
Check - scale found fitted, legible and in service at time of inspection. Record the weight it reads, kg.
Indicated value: 120 kg
